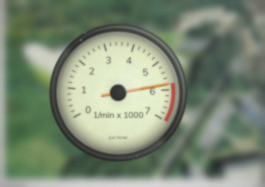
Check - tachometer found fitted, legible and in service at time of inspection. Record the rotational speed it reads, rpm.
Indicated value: 5800 rpm
